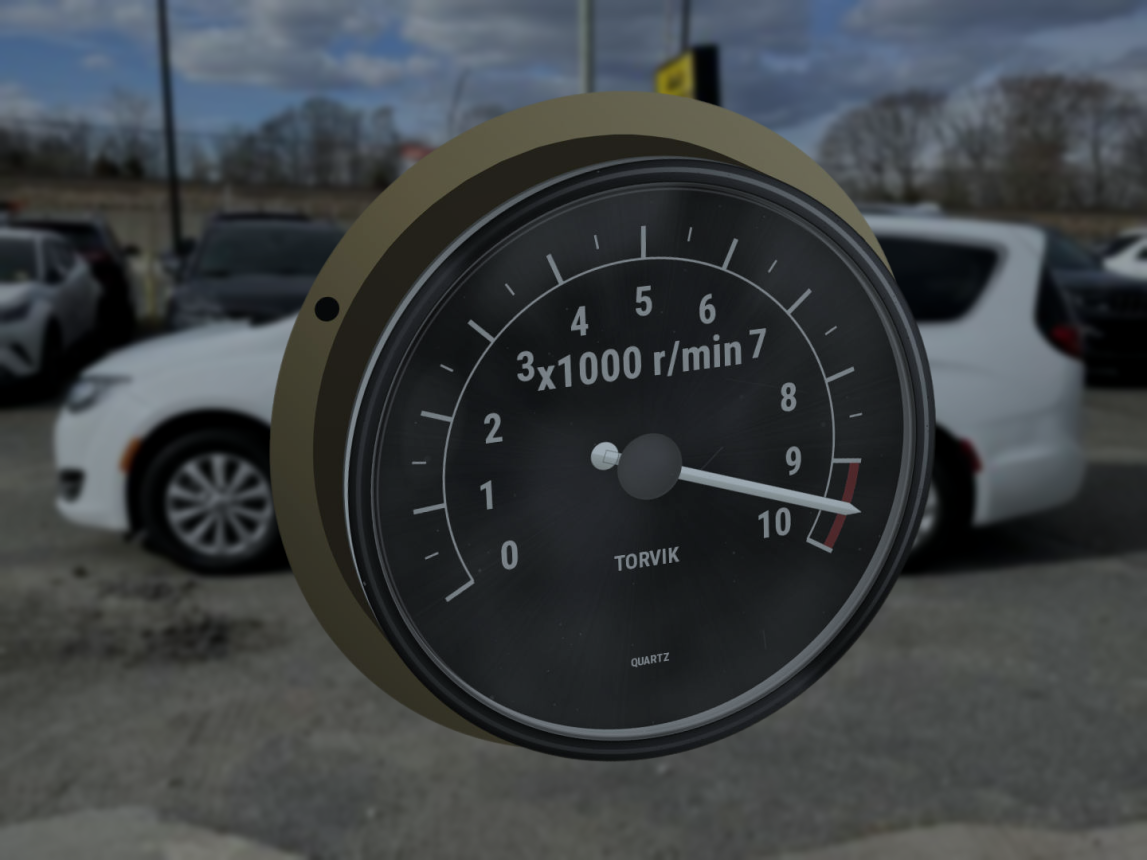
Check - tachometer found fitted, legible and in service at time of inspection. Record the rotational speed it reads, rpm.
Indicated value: 9500 rpm
